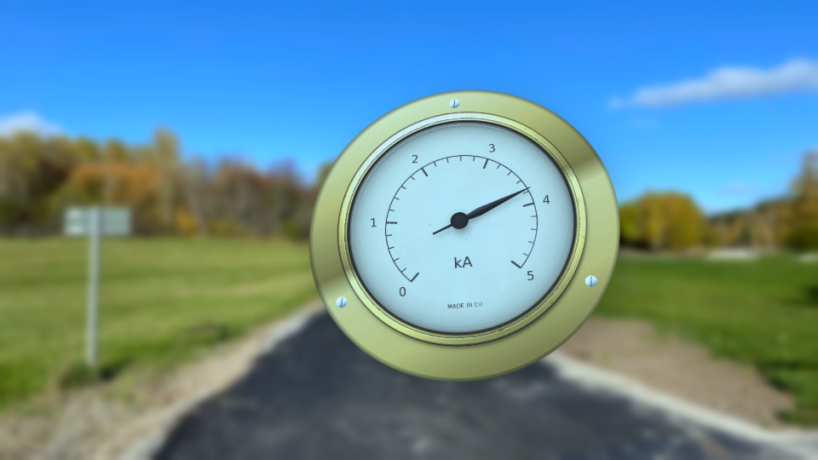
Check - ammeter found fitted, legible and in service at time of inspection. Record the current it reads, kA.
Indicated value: 3.8 kA
